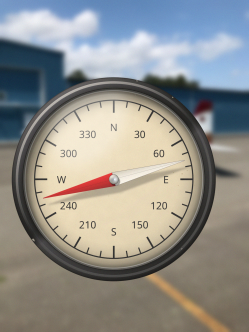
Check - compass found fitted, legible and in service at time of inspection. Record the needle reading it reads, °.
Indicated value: 255 °
